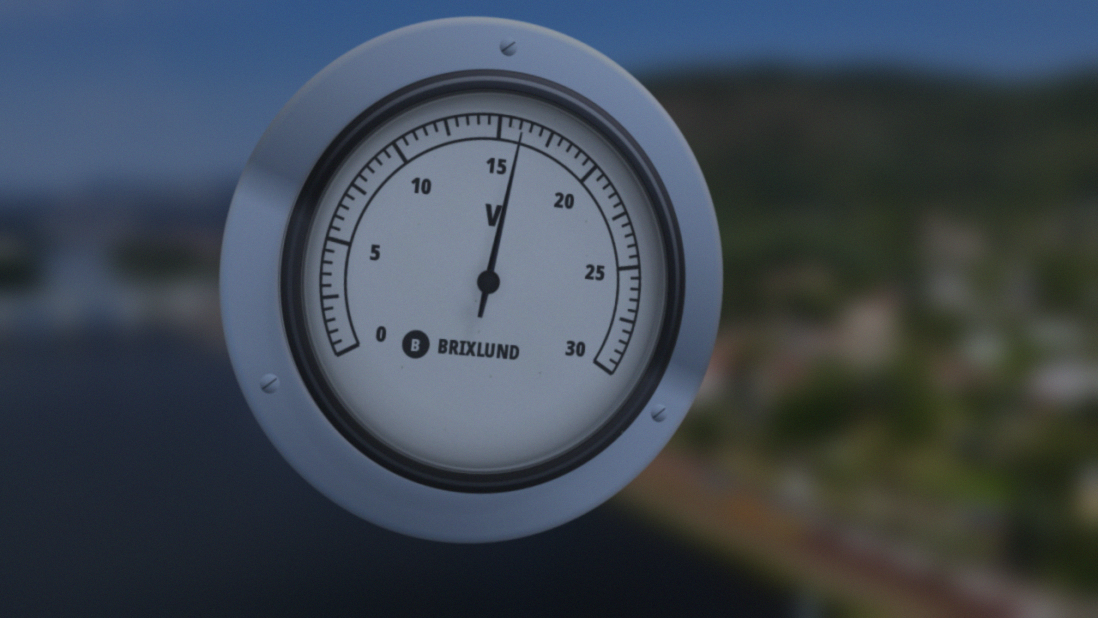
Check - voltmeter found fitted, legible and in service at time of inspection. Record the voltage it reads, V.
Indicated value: 16 V
